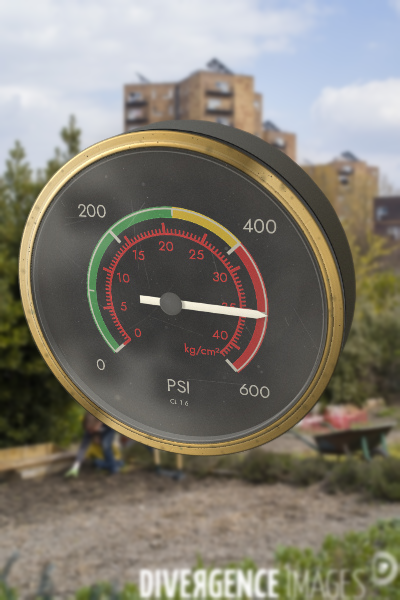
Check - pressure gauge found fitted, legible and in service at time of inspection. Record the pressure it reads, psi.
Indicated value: 500 psi
